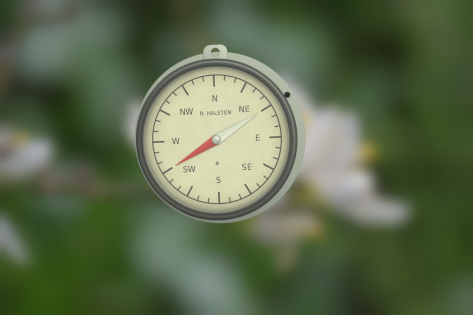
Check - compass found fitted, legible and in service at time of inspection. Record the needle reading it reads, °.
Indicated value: 240 °
